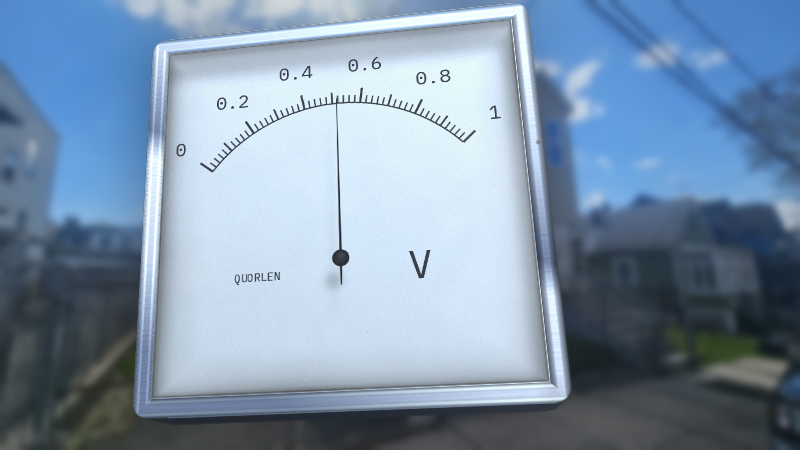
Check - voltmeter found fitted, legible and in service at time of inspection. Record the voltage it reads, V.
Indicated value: 0.52 V
